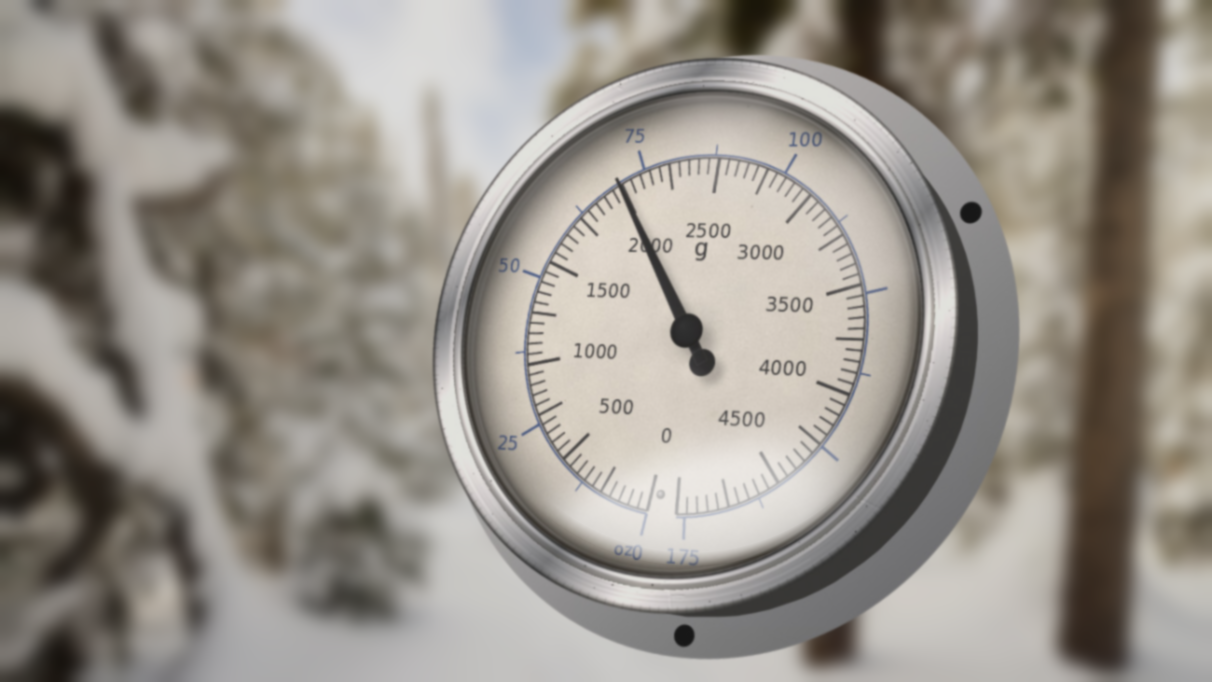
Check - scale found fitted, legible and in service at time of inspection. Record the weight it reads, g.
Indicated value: 2000 g
